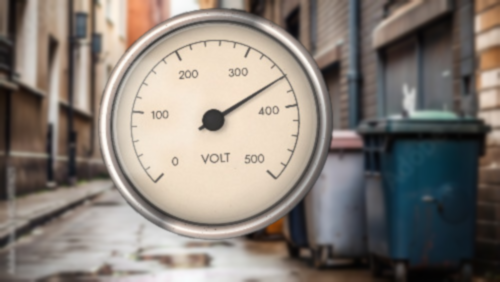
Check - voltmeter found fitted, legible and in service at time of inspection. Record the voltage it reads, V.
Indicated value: 360 V
